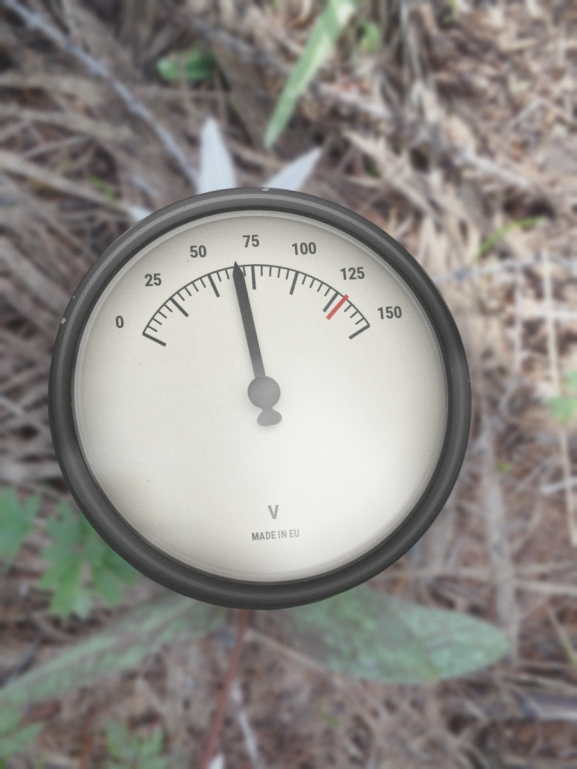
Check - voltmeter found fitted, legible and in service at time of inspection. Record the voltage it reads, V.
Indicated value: 65 V
